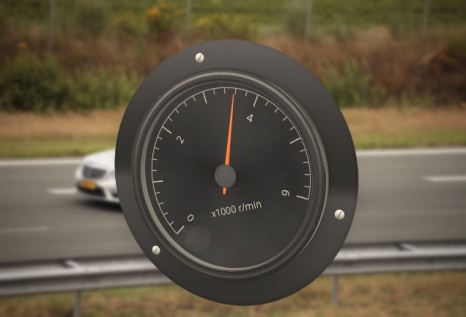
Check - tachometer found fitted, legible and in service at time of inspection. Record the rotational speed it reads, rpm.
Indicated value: 3600 rpm
